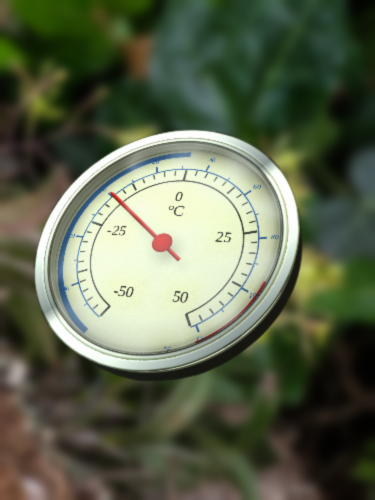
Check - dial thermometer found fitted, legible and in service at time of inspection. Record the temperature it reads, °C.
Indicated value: -17.5 °C
